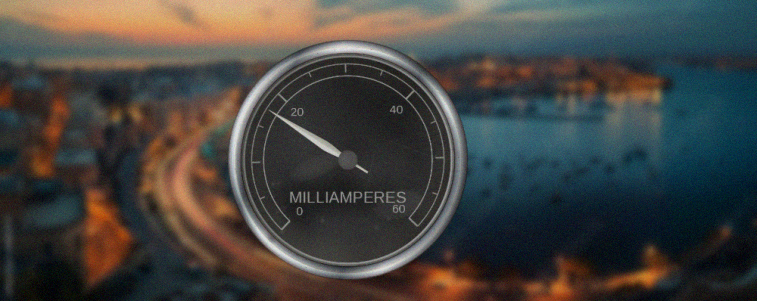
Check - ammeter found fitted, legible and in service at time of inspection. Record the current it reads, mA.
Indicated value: 17.5 mA
